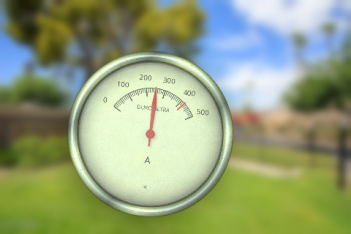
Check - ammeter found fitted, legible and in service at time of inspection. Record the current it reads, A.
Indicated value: 250 A
